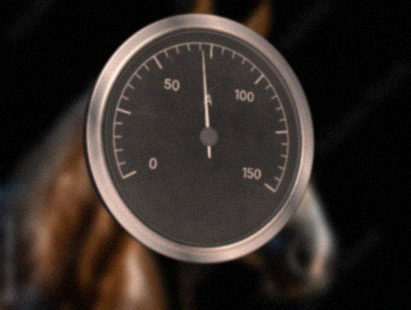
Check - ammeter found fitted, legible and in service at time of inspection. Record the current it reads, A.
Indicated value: 70 A
